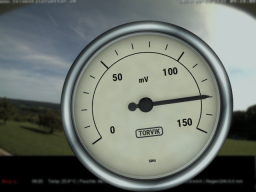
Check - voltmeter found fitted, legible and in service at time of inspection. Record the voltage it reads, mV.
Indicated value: 130 mV
